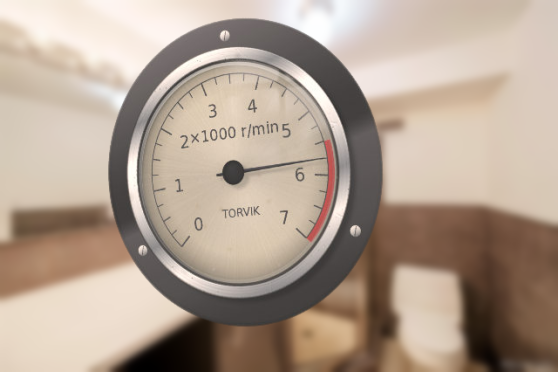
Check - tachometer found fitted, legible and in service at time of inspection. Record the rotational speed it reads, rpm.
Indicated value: 5750 rpm
